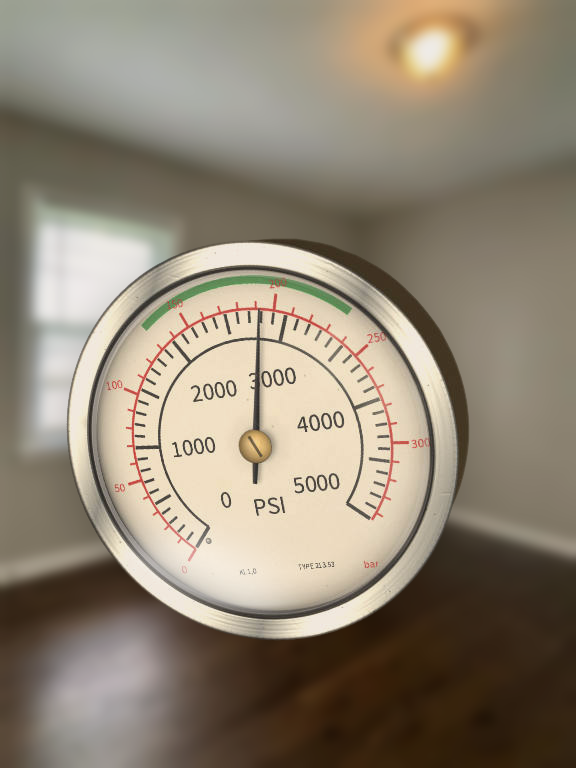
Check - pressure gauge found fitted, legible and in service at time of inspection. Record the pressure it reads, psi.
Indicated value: 2800 psi
